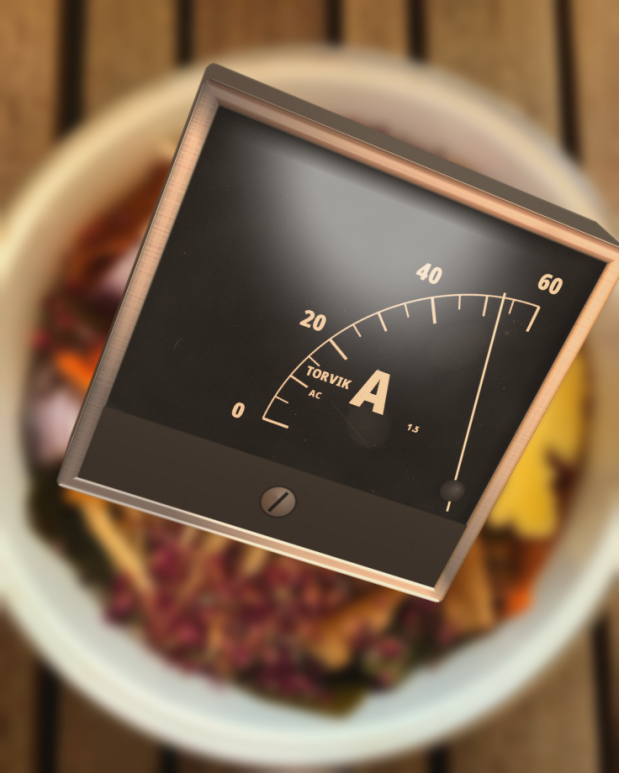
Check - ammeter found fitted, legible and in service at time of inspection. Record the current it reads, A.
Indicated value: 52.5 A
